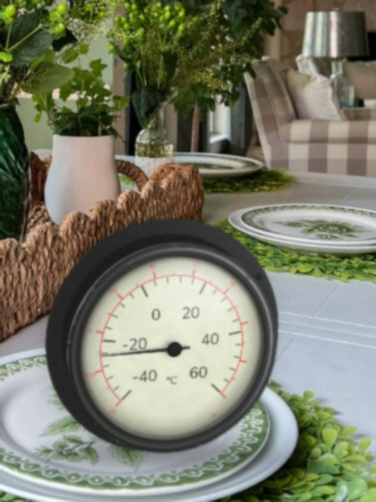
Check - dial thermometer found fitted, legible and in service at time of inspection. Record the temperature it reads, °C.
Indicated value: -24 °C
